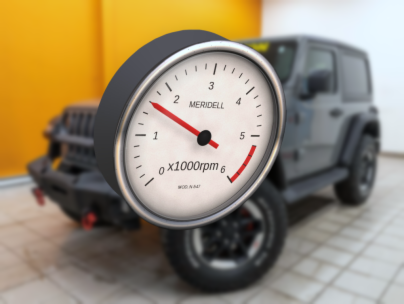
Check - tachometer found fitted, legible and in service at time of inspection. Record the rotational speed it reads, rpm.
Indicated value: 1600 rpm
